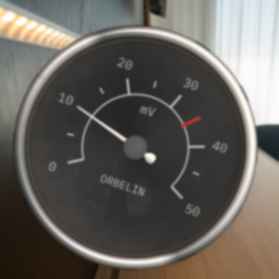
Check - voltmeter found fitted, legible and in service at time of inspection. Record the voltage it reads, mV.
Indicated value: 10 mV
